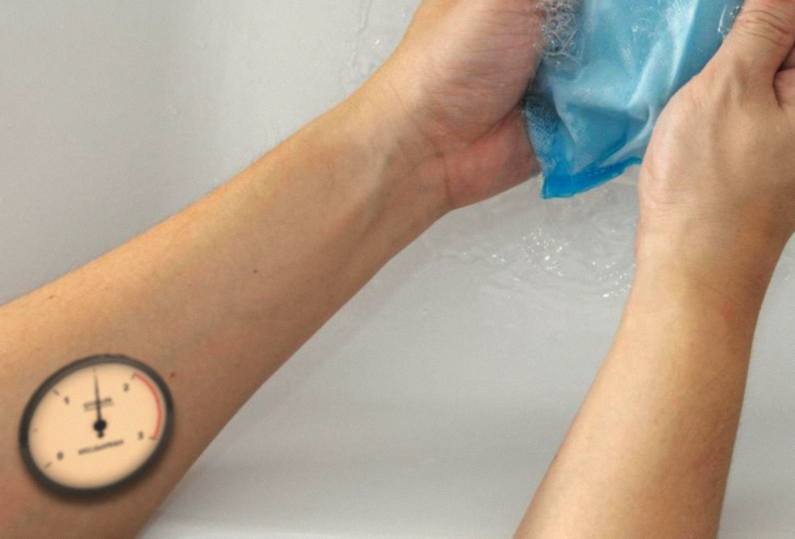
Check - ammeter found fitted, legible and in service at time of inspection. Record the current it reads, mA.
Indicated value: 1.5 mA
